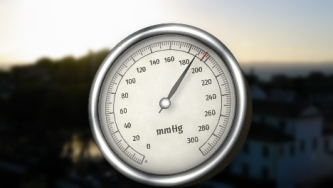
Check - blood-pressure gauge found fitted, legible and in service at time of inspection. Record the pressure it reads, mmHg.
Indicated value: 190 mmHg
